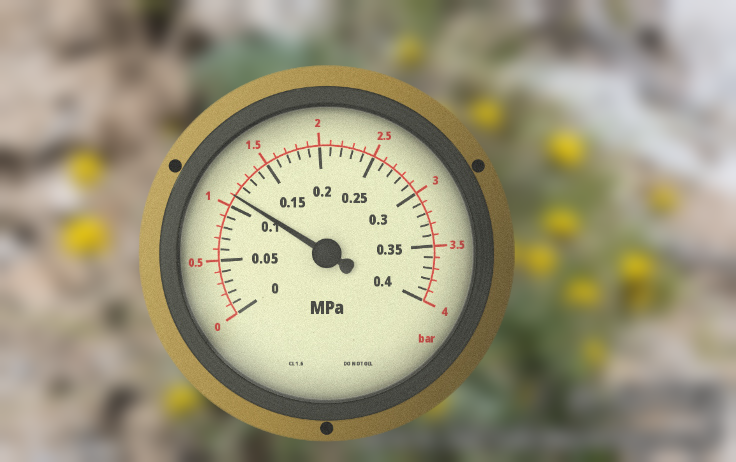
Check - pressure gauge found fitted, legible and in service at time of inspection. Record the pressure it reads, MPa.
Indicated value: 0.11 MPa
